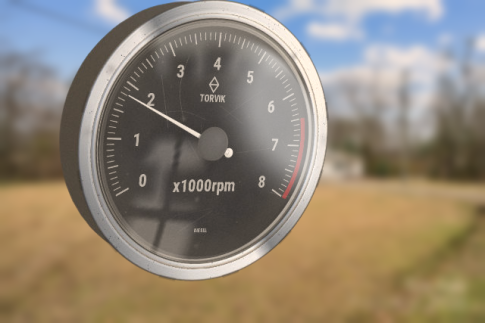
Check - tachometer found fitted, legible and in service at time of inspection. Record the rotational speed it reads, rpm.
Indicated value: 1800 rpm
